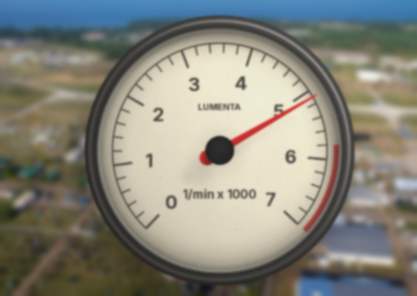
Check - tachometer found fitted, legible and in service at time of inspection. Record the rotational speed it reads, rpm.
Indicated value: 5100 rpm
